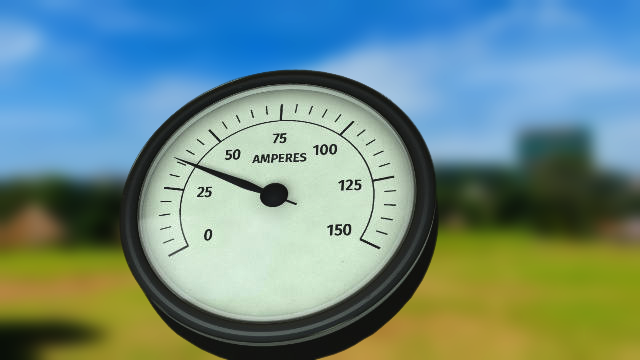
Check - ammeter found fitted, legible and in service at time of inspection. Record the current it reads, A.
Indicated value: 35 A
